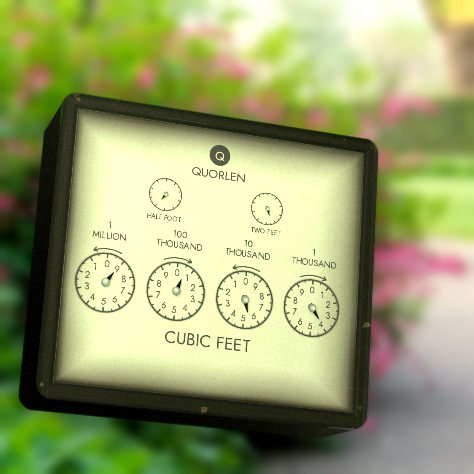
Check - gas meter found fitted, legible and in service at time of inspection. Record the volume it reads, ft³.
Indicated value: 905400 ft³
